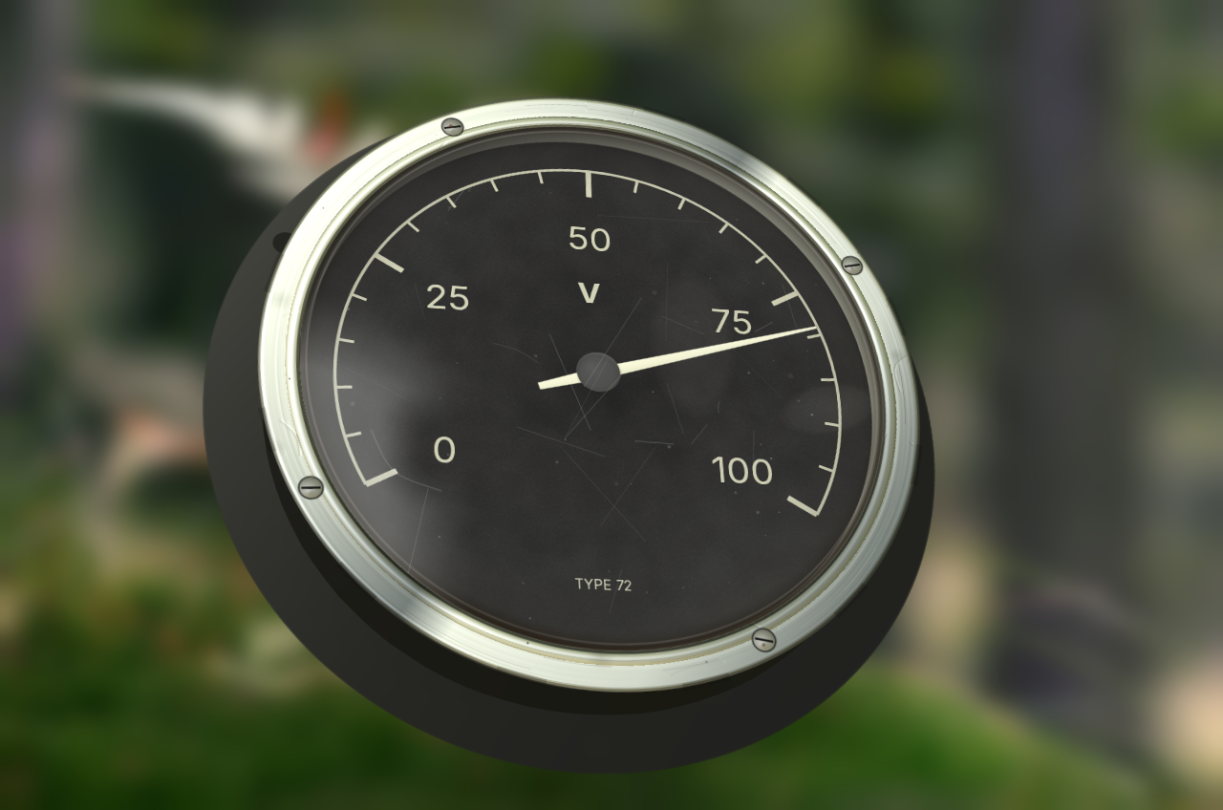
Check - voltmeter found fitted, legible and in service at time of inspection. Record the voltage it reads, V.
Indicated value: 80 V
